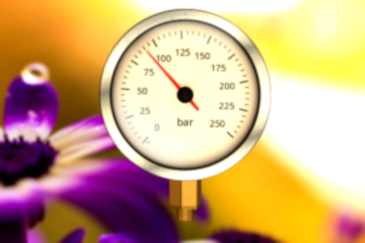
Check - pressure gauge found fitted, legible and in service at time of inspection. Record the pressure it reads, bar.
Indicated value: 90 bar
